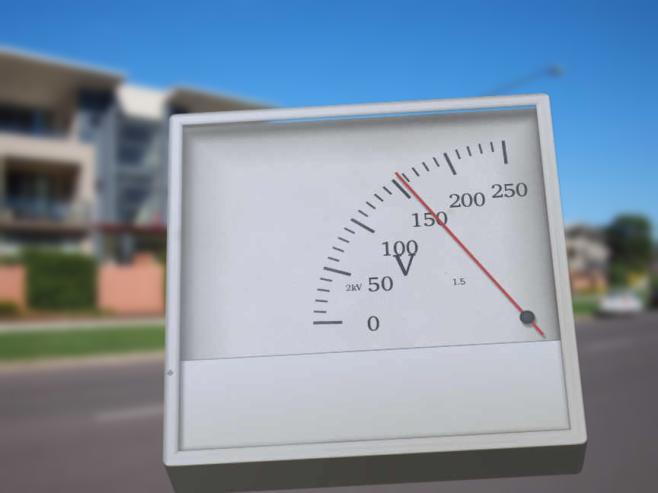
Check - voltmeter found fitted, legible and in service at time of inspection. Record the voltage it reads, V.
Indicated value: 155 V
